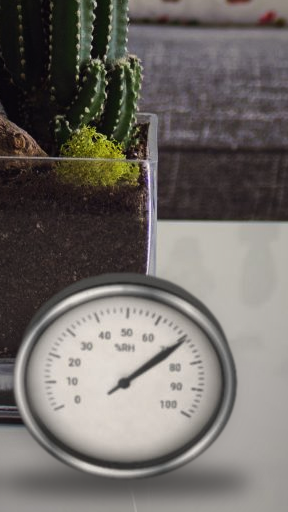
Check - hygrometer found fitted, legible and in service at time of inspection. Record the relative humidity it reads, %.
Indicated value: 70 %
